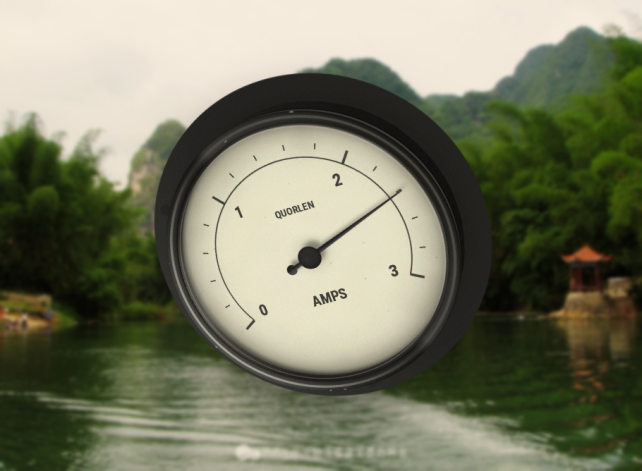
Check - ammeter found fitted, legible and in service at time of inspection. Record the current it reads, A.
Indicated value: 2.4 A
